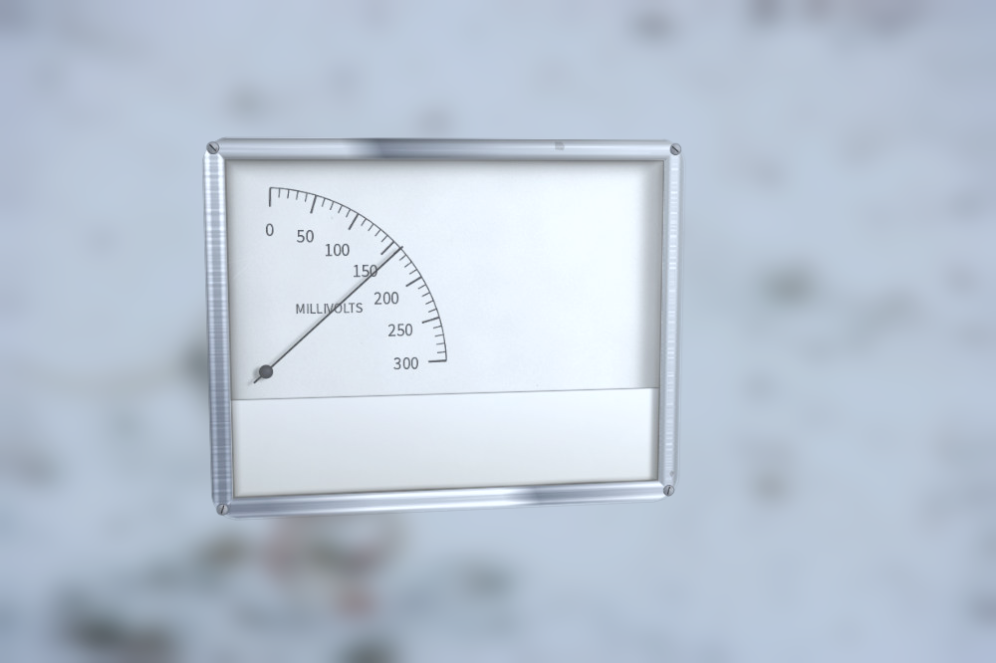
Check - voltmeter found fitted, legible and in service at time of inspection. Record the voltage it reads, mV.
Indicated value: 160 mV
